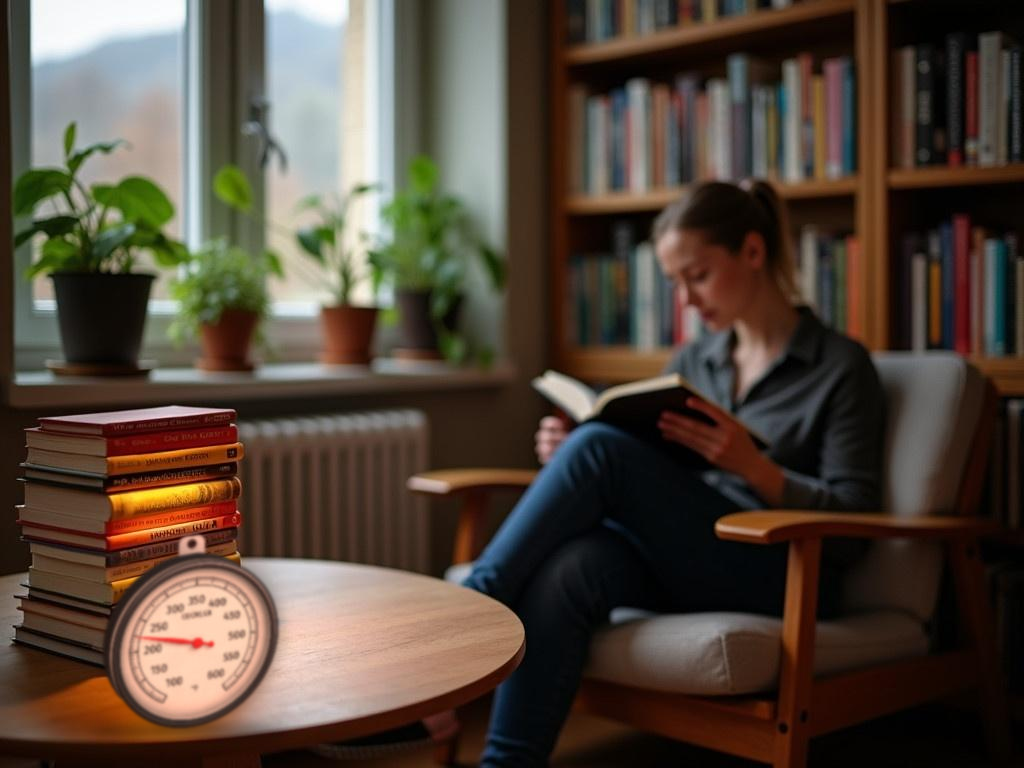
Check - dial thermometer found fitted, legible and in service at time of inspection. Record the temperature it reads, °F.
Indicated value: 225 °F
